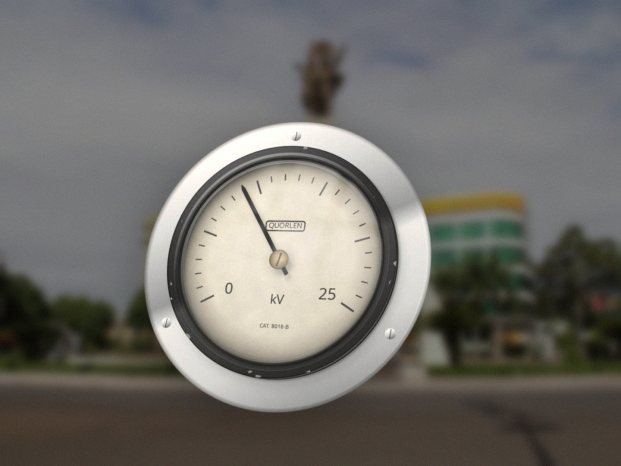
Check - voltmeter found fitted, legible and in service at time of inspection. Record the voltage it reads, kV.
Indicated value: 9 kV
